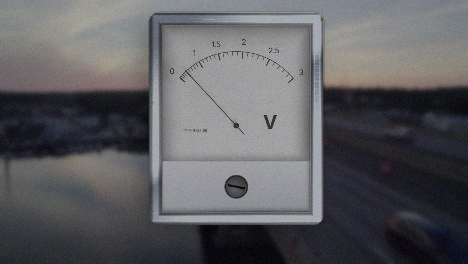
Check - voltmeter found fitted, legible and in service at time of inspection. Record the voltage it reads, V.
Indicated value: 0.5 V
